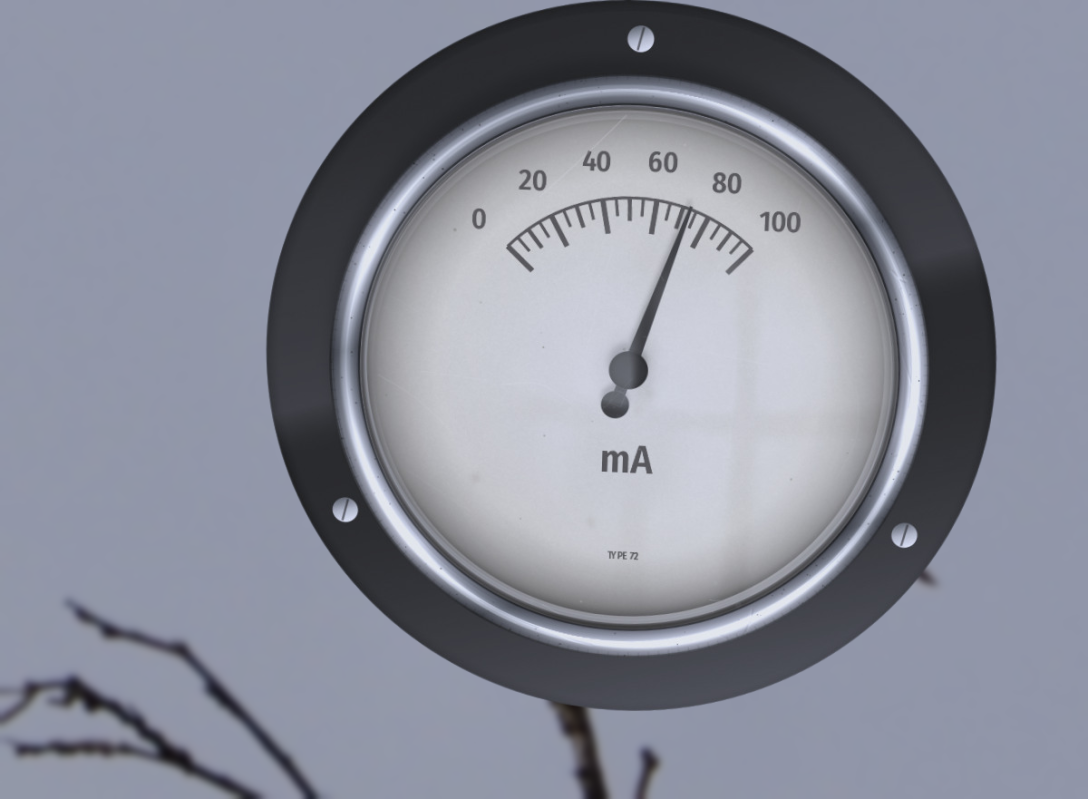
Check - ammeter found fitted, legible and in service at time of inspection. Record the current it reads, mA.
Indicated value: 72.5 mA
